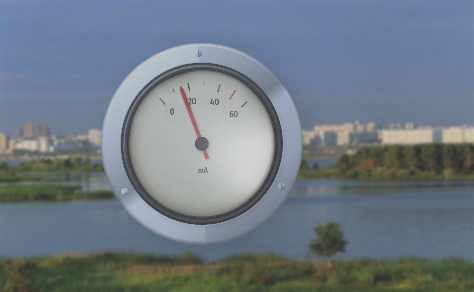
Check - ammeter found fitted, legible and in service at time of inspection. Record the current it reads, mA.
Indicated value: 15 mA
